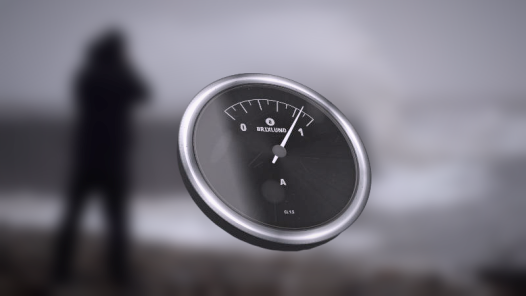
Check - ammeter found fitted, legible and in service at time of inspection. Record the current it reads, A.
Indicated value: 0.85 A
